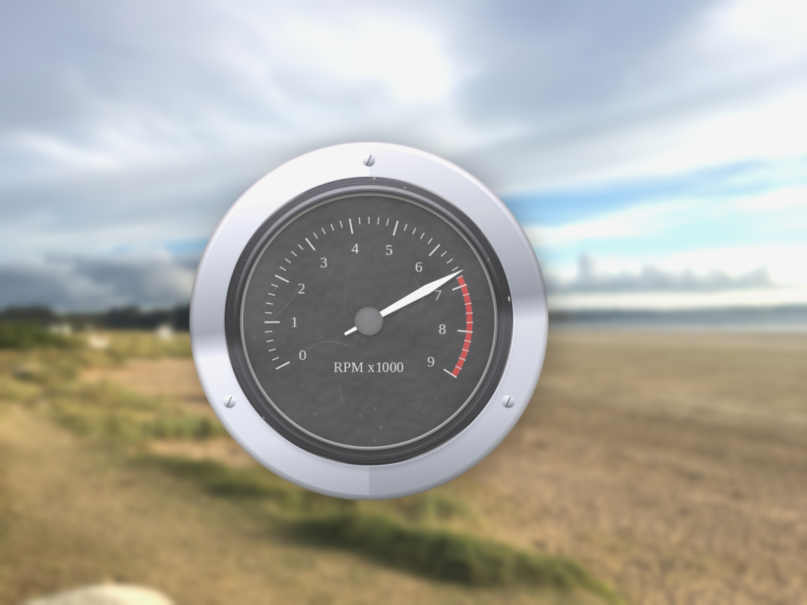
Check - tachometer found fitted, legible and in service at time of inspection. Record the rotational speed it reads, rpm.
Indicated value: 6700 rpm
